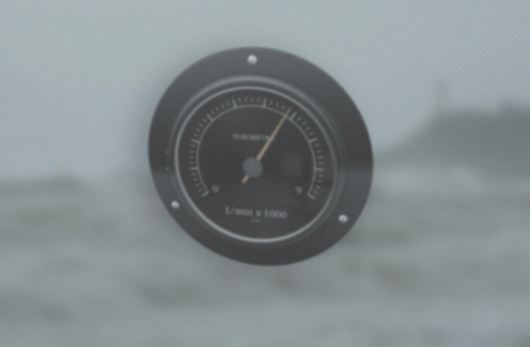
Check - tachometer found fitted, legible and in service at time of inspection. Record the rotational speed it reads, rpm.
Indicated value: 5800 rpm
